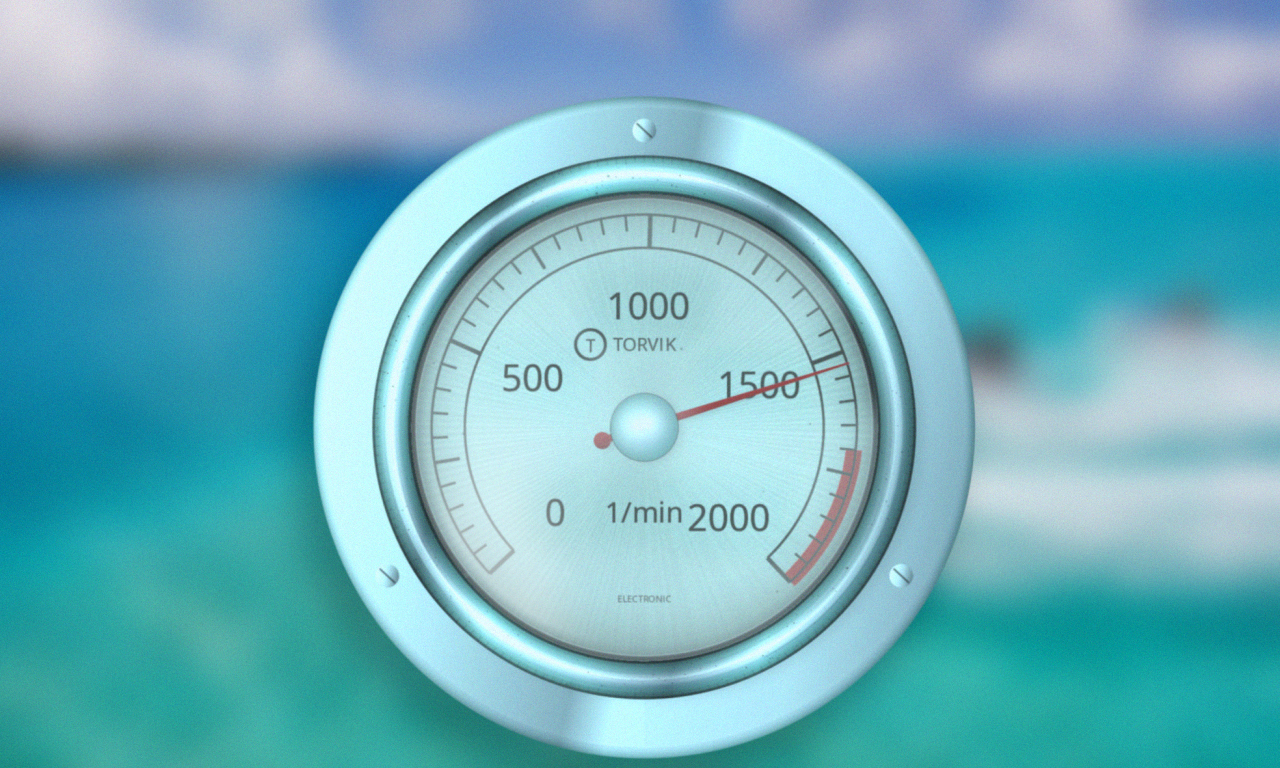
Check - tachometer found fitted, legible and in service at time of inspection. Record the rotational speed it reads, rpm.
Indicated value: 1525 rpm
